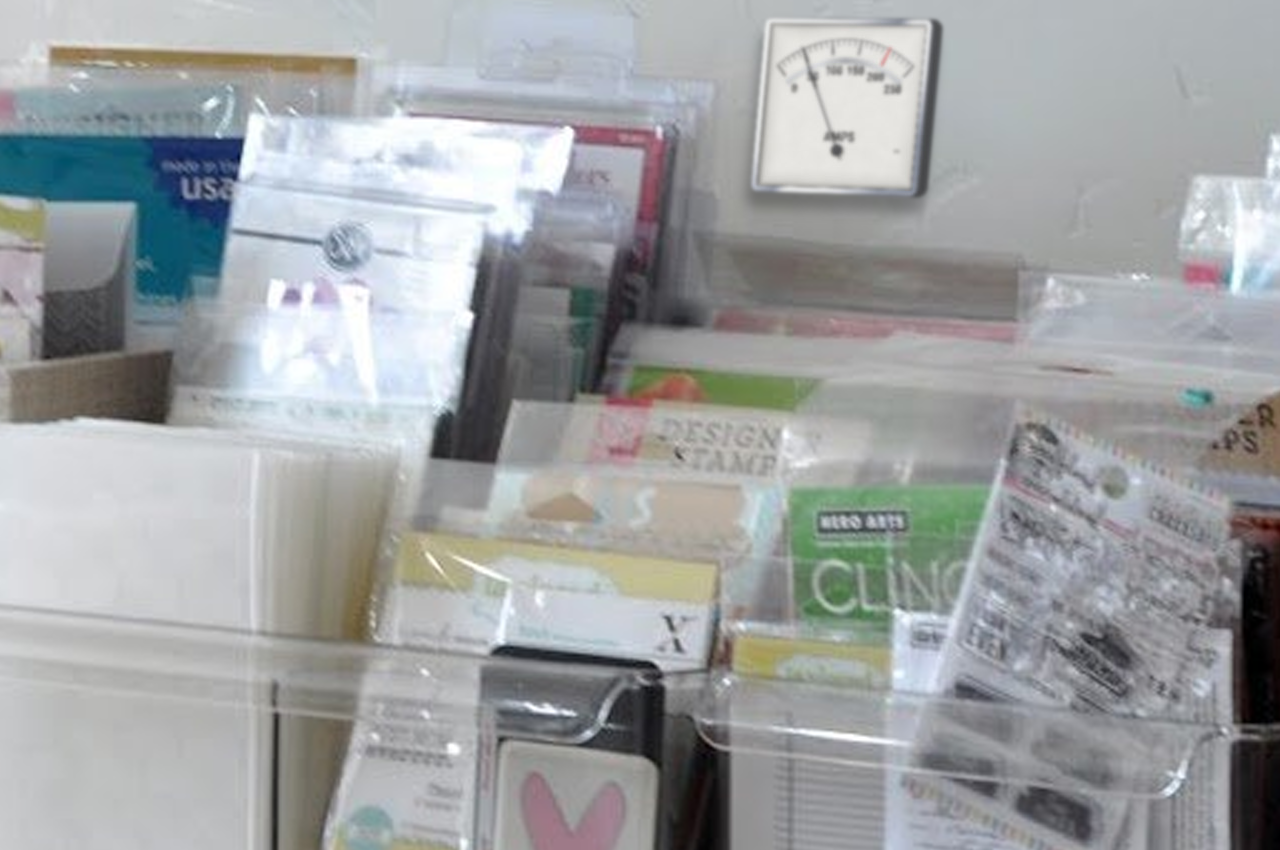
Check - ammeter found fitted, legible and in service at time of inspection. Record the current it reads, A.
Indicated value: 50 A
